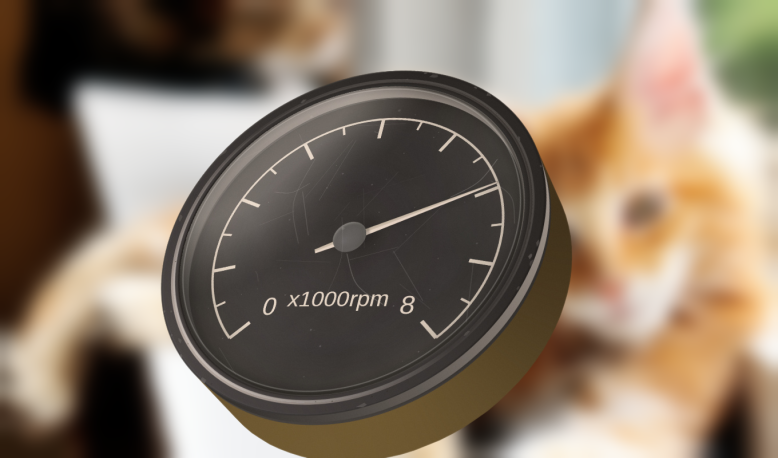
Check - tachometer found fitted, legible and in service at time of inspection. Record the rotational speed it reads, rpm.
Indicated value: 6000 rpm
